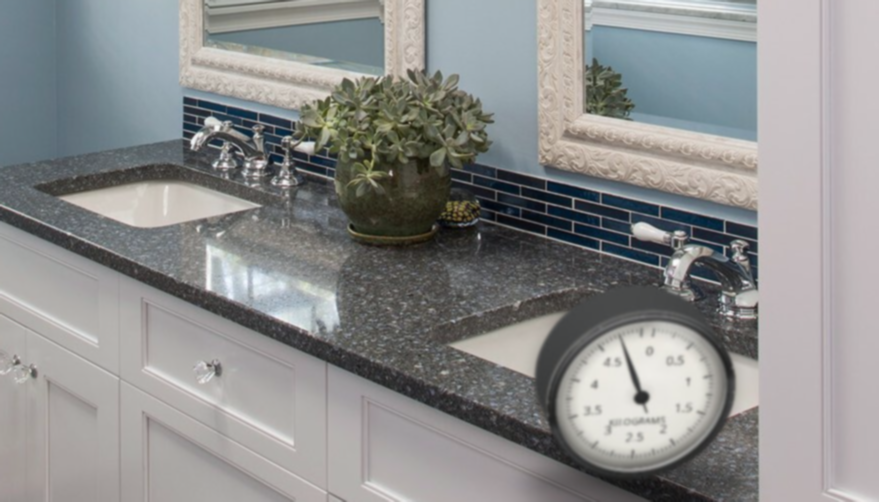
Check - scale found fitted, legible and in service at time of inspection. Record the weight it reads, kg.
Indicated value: 4.75 kg
